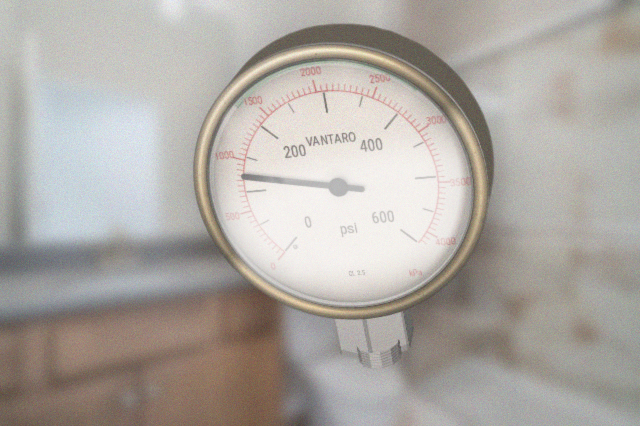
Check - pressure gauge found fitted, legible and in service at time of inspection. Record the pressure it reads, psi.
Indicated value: 125 psi
